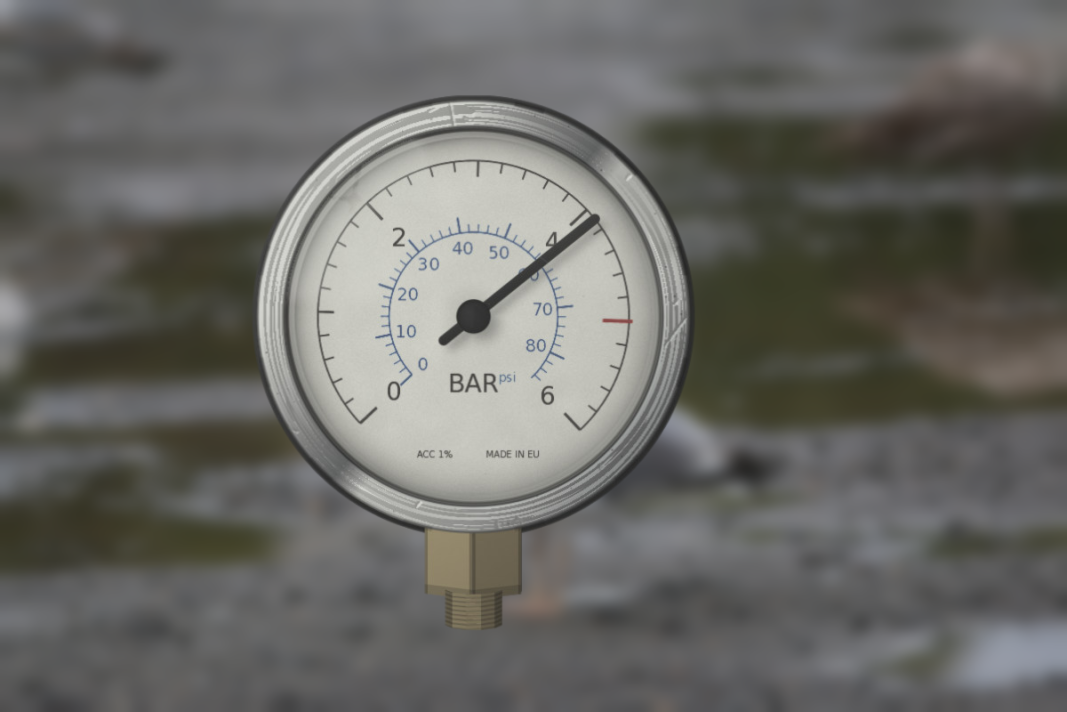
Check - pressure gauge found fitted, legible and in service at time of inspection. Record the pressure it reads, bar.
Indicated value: 4.1 bar
